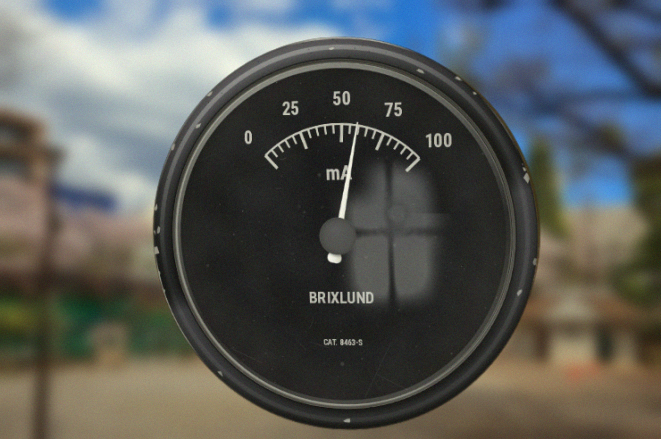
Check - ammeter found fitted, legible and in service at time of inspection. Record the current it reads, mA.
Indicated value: 60 mA
